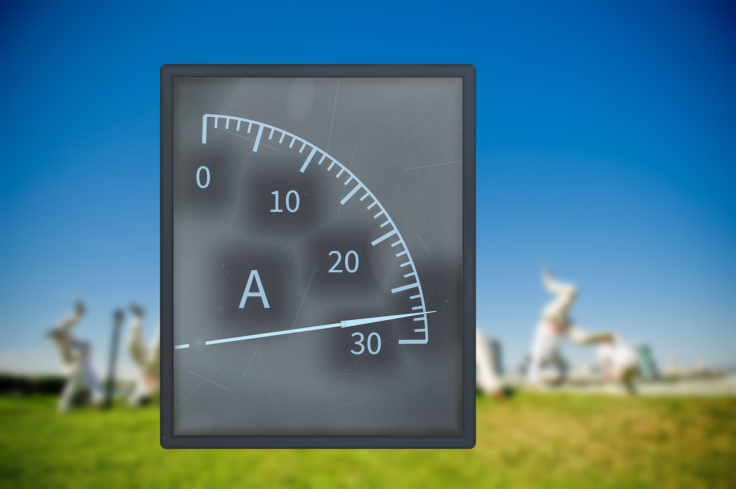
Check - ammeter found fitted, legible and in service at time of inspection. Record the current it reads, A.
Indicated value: 27.5 A
